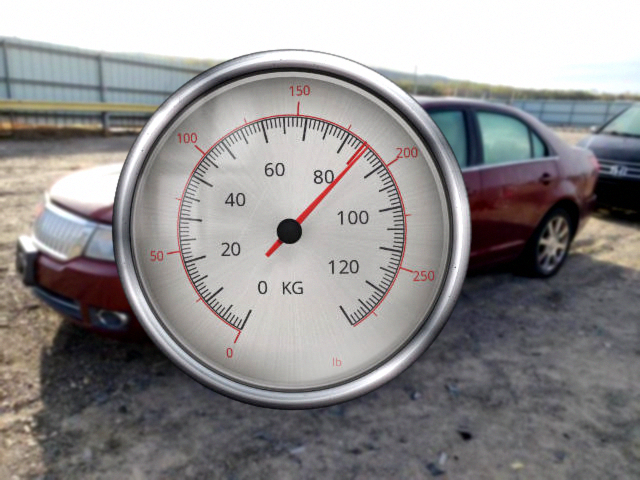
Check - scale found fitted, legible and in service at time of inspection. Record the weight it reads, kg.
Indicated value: 85 kg
